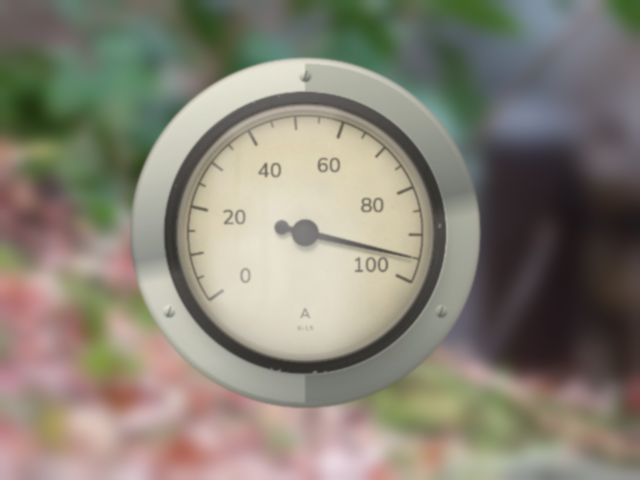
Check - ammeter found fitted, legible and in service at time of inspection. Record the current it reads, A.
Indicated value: 95 A
